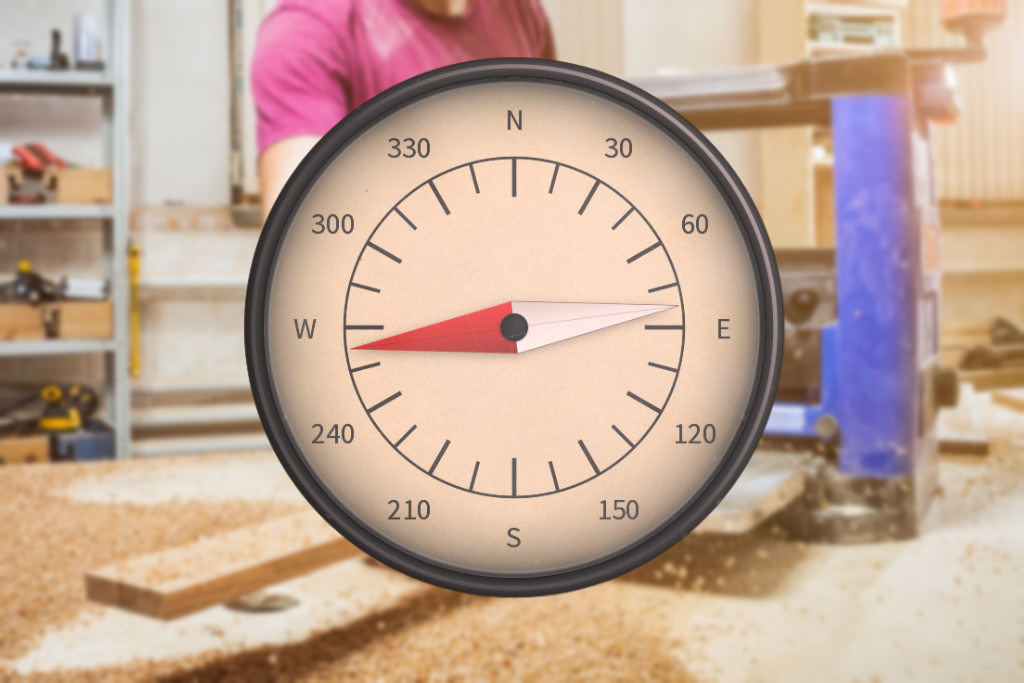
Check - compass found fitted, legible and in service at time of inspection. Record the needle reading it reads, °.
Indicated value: 262.5 °
